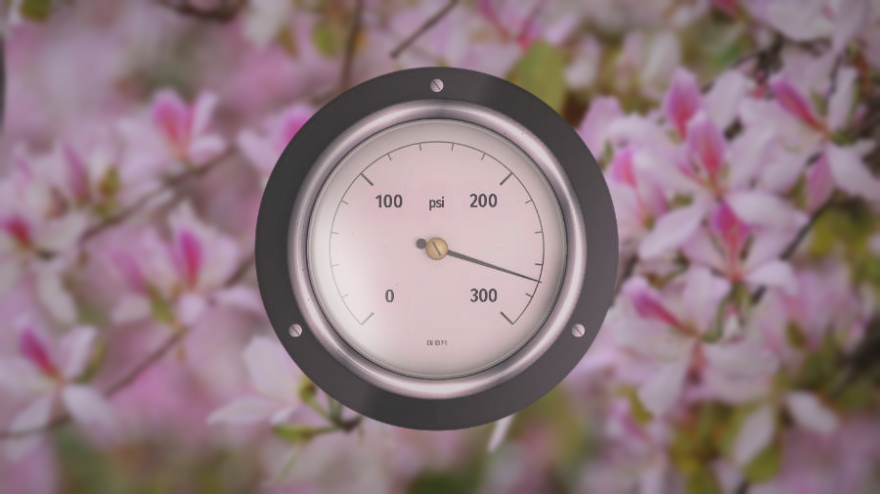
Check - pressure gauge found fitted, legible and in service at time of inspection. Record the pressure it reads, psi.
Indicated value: 270 psi
